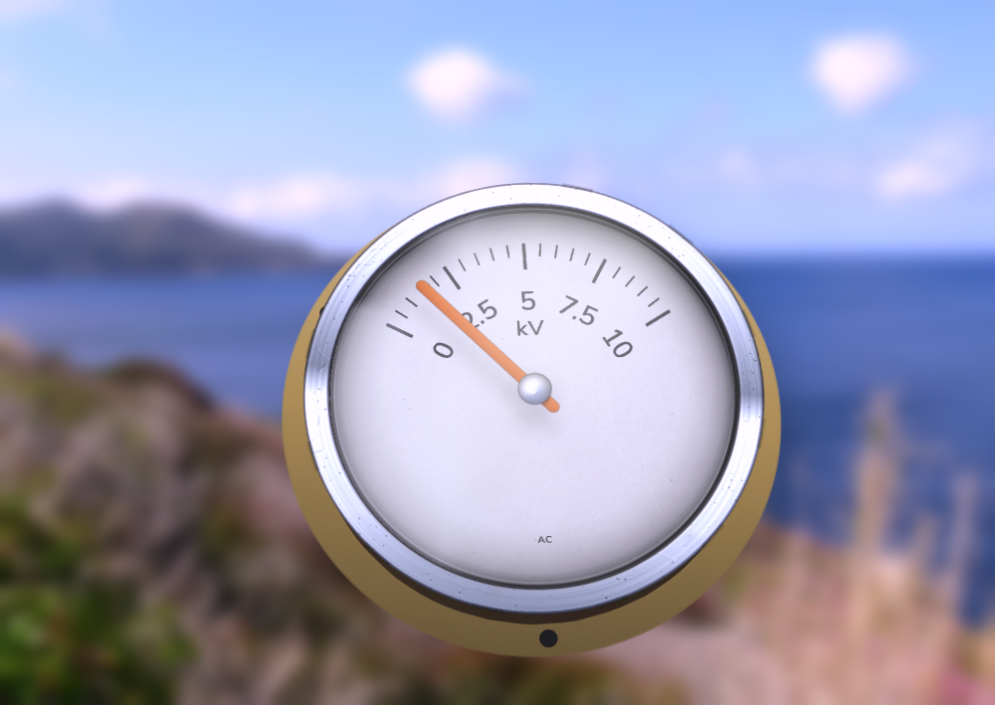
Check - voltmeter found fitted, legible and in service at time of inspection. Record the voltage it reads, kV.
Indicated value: 1.5 kV
